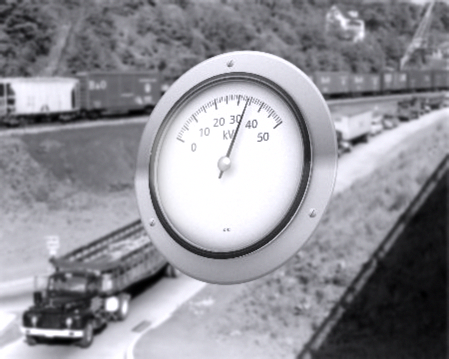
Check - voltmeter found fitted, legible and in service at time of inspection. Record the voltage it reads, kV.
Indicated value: 35 kV
